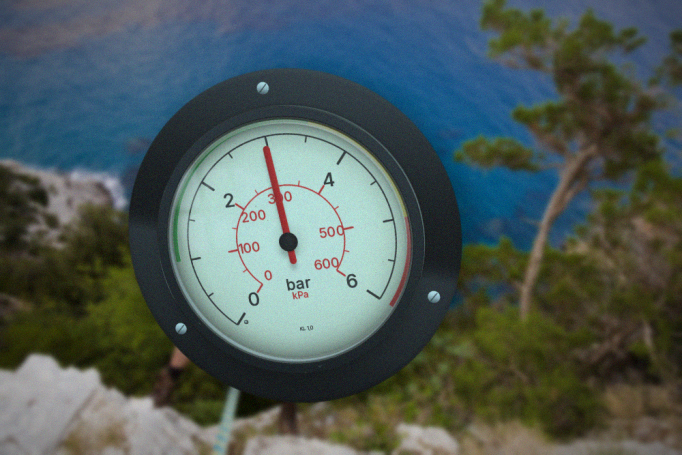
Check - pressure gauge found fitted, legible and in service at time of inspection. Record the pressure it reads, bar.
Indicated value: 3 bar
